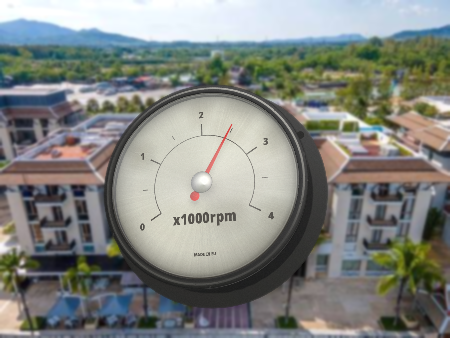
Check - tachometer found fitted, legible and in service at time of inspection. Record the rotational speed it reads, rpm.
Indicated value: 2500 rpm
